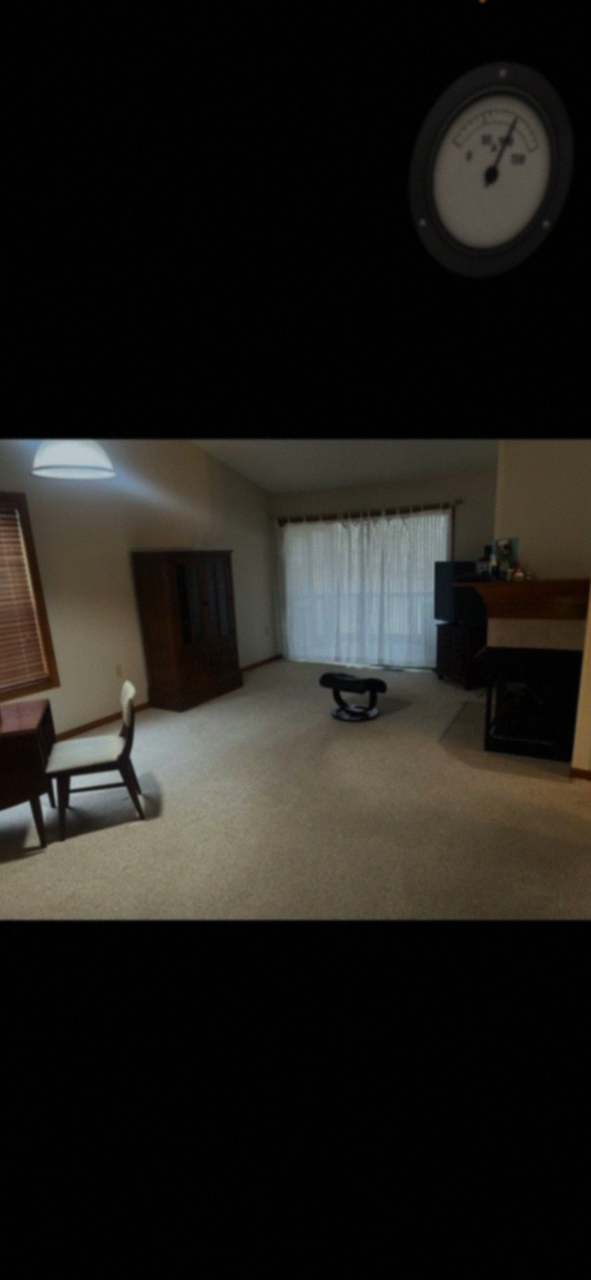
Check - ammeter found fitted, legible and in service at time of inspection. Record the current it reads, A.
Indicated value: 100 A
